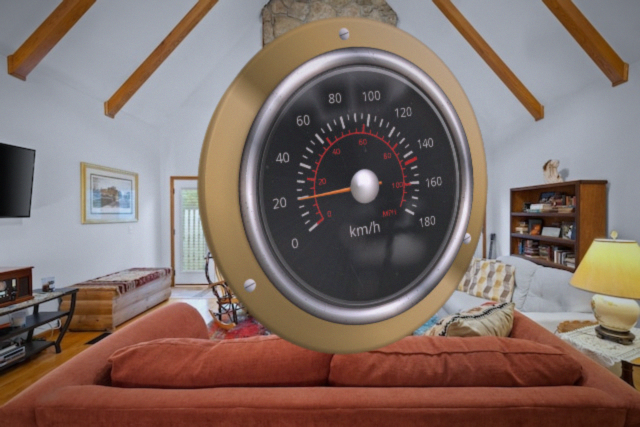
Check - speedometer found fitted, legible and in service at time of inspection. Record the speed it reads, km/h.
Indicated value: 20 km/h
